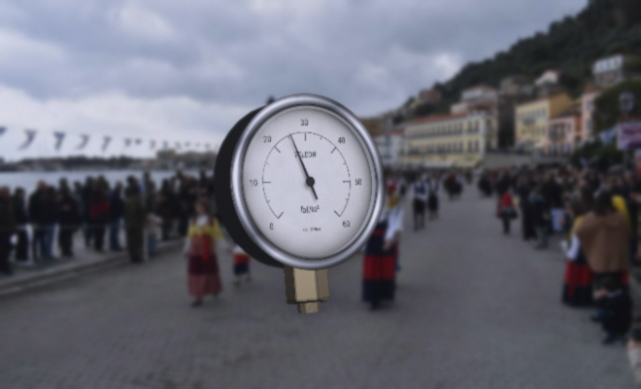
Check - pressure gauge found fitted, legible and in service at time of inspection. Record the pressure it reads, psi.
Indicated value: 25 psi
